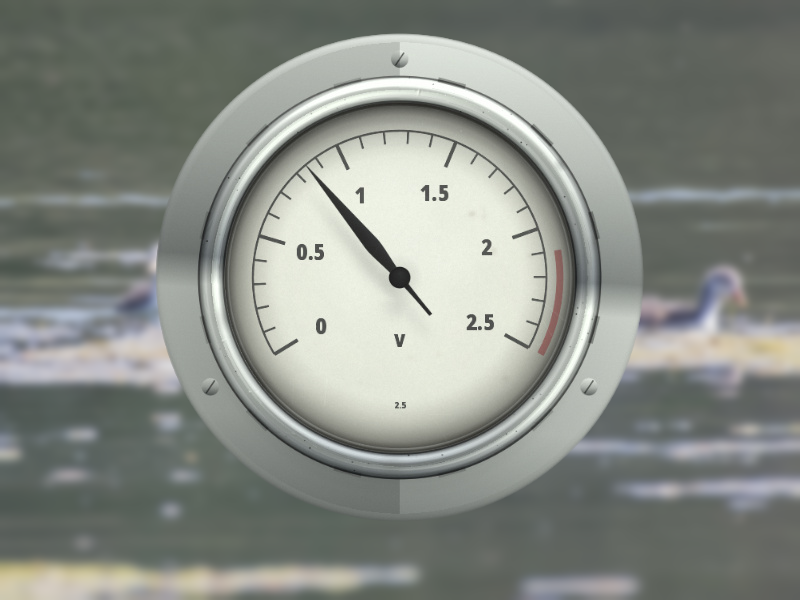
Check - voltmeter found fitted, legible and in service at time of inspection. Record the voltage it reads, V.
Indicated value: 0.85 V
